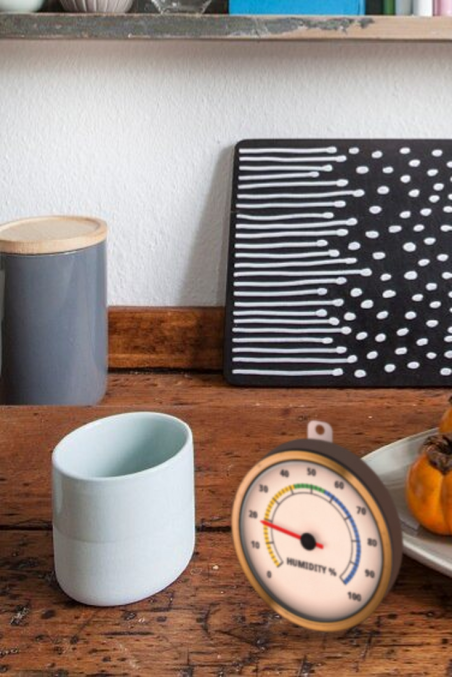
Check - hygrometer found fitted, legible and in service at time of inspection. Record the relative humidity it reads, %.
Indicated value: 20 %
